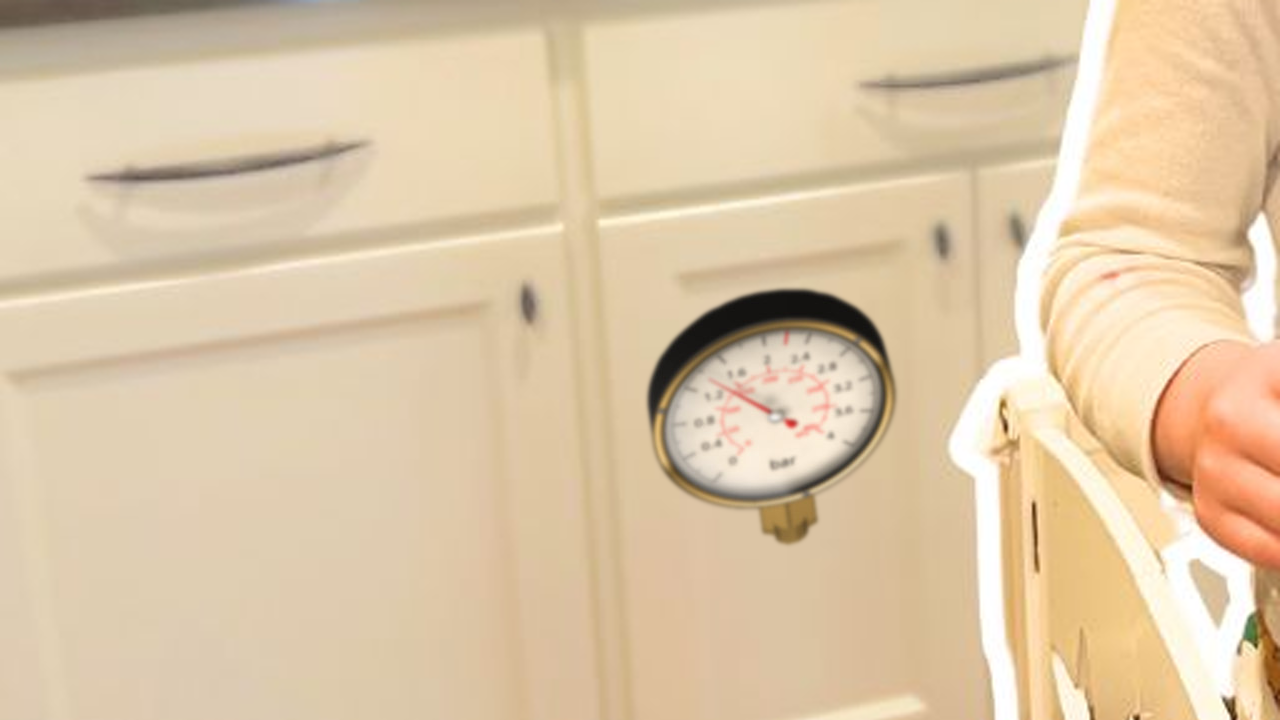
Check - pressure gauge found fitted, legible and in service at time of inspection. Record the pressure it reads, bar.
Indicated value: 1.4 bar
